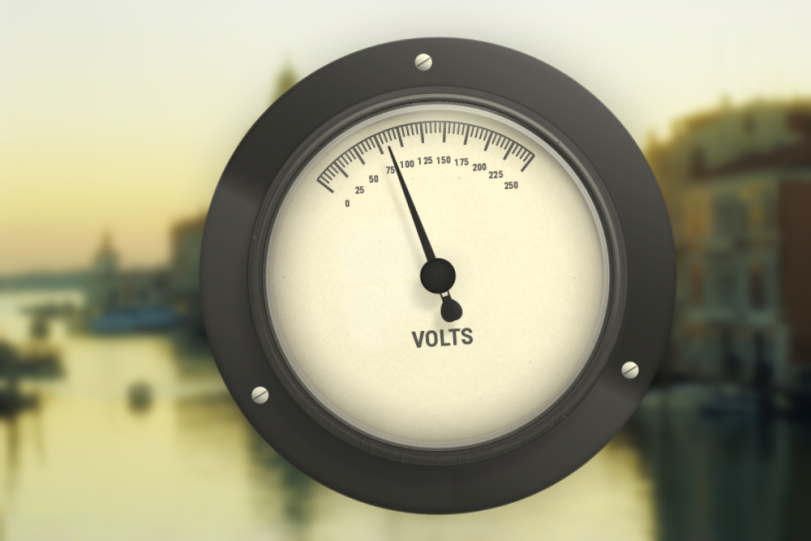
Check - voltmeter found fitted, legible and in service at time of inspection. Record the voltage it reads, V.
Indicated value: 85 V
